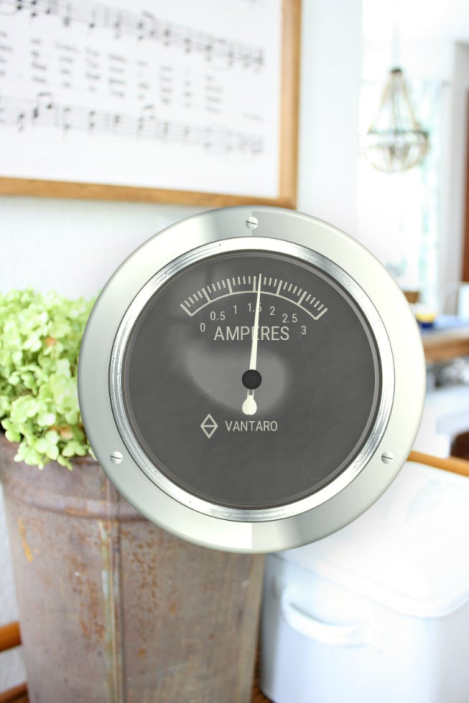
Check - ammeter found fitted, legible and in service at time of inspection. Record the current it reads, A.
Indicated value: 1.6 A
